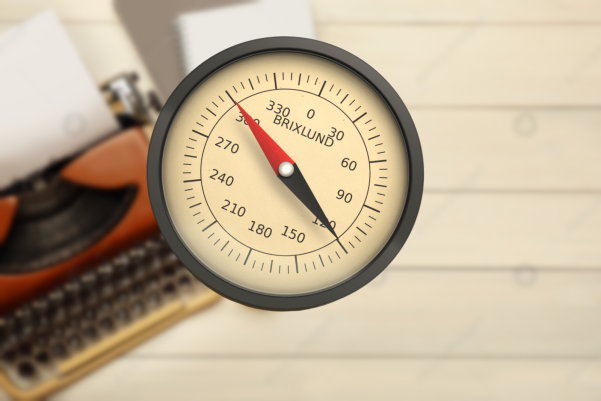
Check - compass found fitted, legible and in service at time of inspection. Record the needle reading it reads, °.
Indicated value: 300 °
